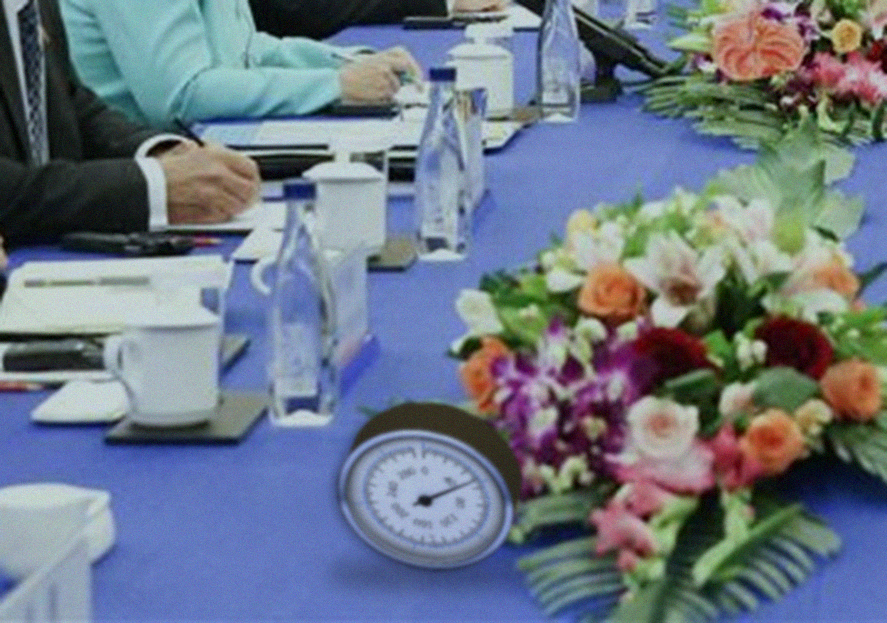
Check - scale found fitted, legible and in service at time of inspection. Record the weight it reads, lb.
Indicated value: 50 lb
